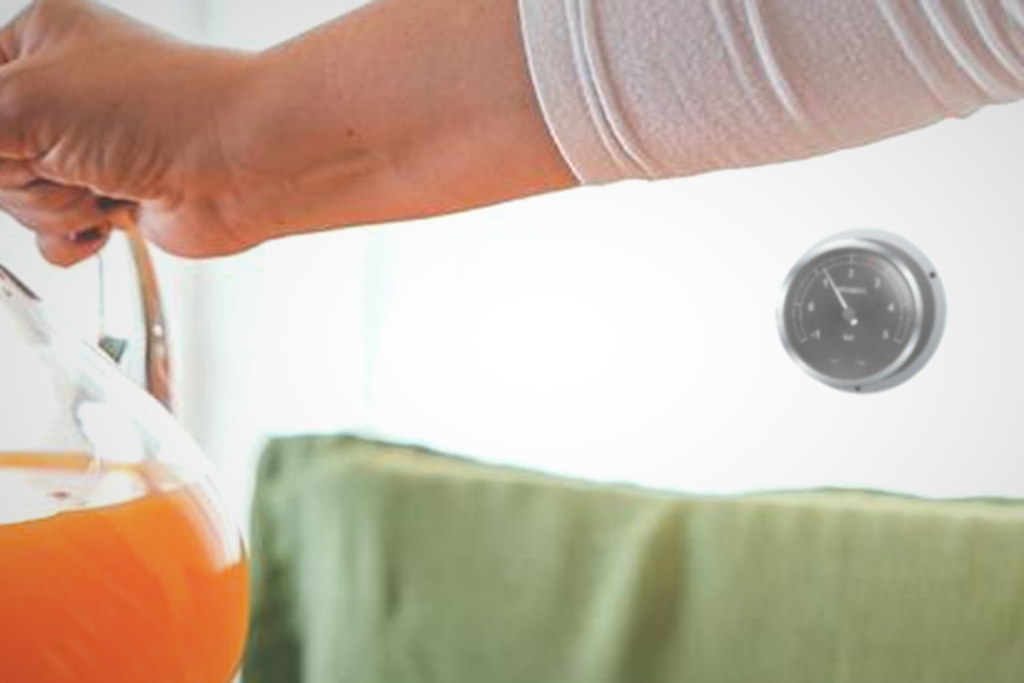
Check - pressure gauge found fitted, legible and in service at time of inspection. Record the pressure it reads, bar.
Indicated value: 1.25 bar
